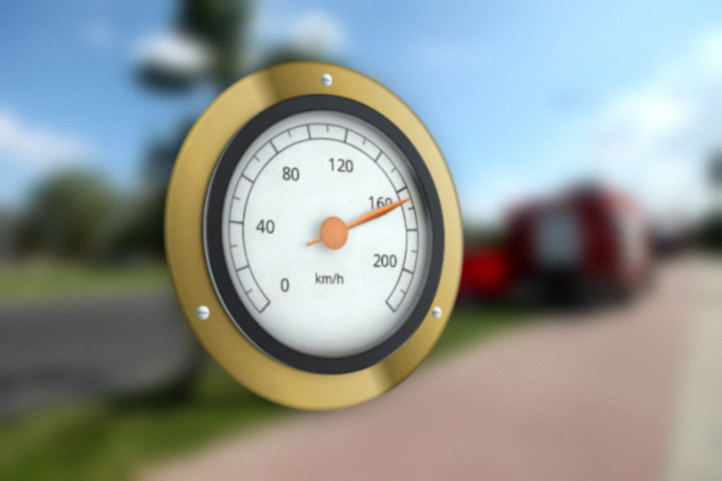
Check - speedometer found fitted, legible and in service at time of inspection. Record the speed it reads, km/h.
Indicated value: 165 km/h
